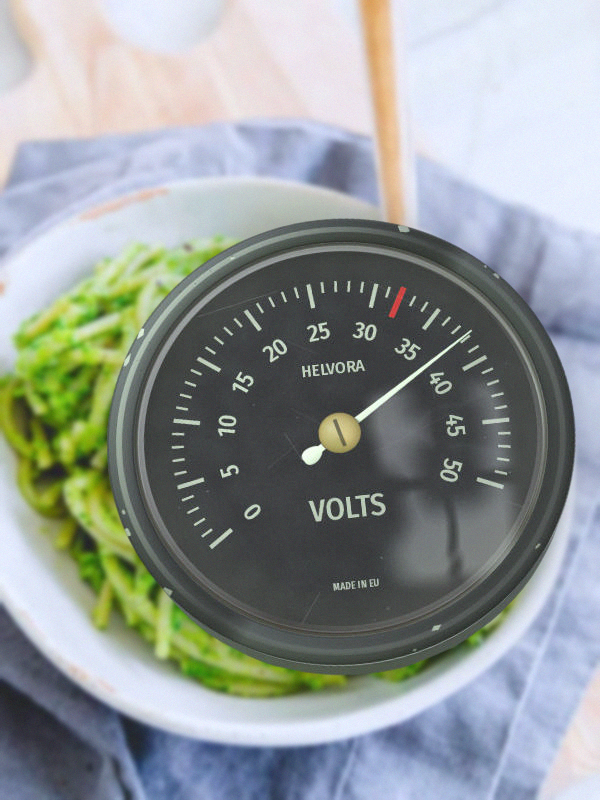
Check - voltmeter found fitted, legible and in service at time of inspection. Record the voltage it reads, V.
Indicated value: 38 V
